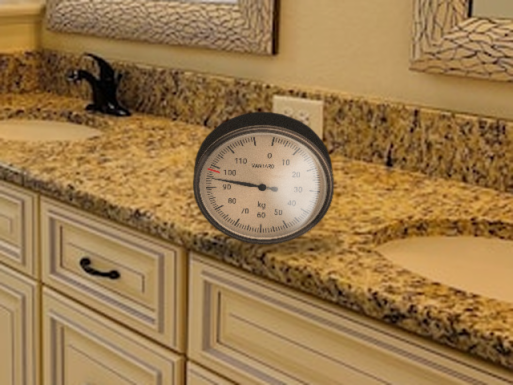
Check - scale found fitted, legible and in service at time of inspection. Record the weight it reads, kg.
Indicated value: 95 kg
